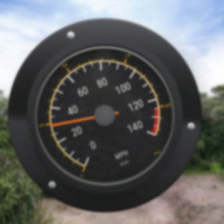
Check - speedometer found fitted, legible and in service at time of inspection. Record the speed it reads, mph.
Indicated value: 30 mph
